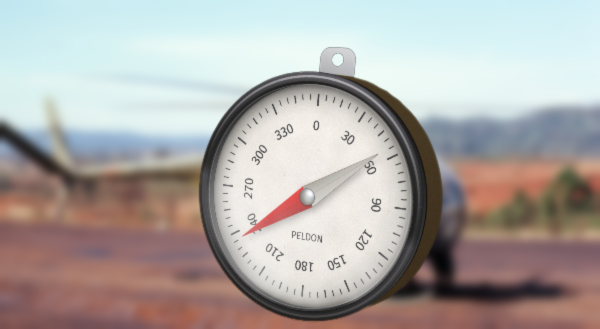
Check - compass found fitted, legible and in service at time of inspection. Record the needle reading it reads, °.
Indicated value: 235 °
